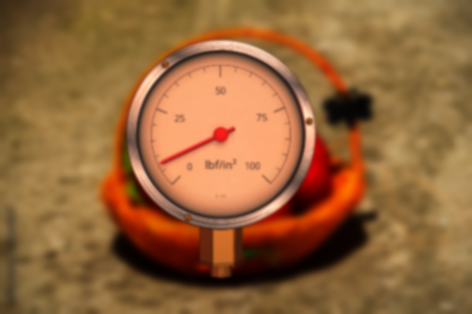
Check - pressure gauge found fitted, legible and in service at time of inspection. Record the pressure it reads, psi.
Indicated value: 7.5 psi
